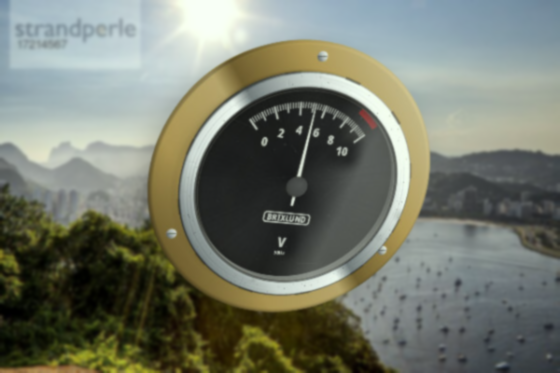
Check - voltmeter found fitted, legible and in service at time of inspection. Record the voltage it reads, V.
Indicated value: 5 V
